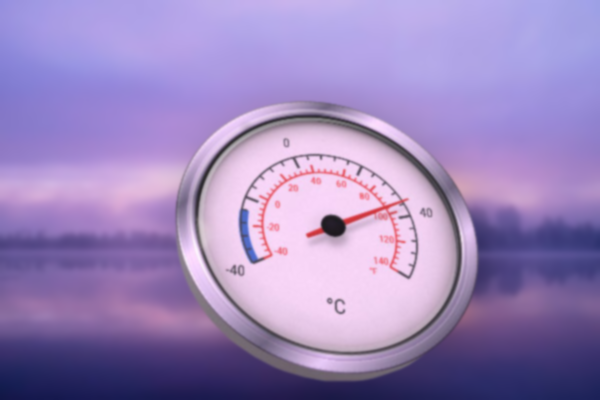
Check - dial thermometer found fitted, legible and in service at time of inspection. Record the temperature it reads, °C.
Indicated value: 36 °C
